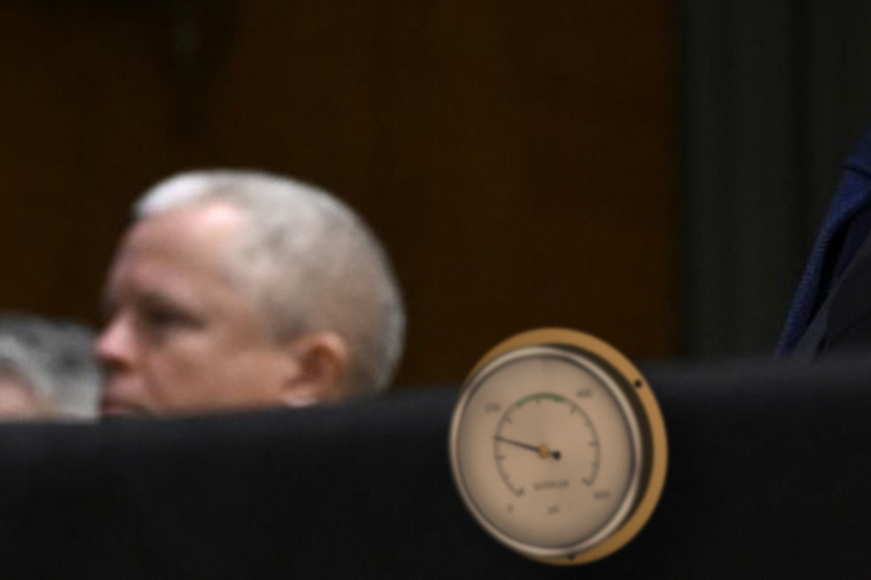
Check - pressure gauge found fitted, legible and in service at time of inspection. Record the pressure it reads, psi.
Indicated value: 150 psi
